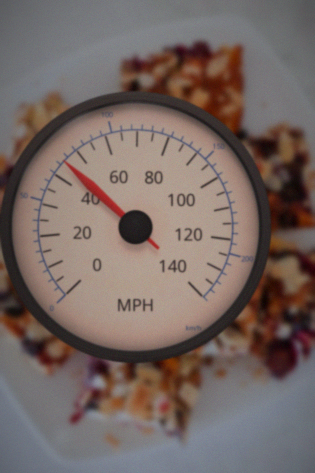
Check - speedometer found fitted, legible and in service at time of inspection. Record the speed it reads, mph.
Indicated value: 45 mph
